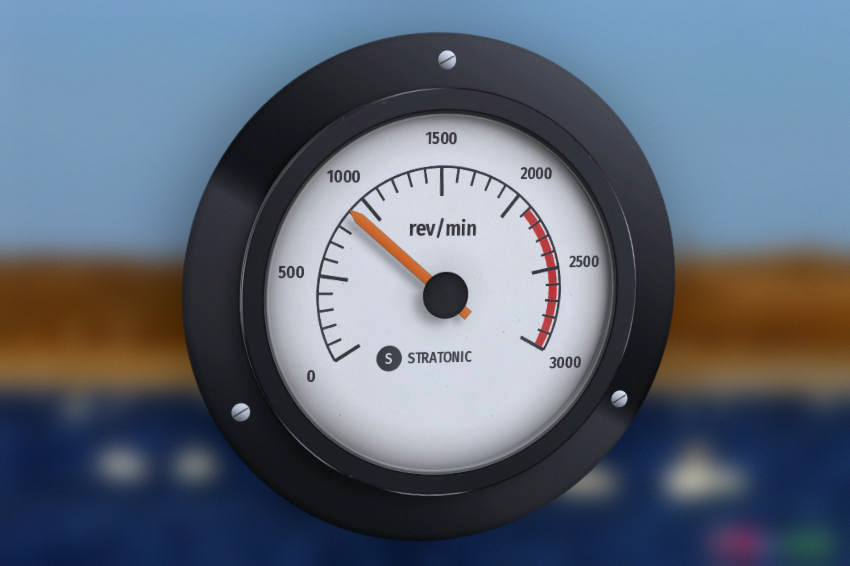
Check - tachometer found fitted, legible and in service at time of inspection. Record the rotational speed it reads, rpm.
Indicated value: 900 rpm
